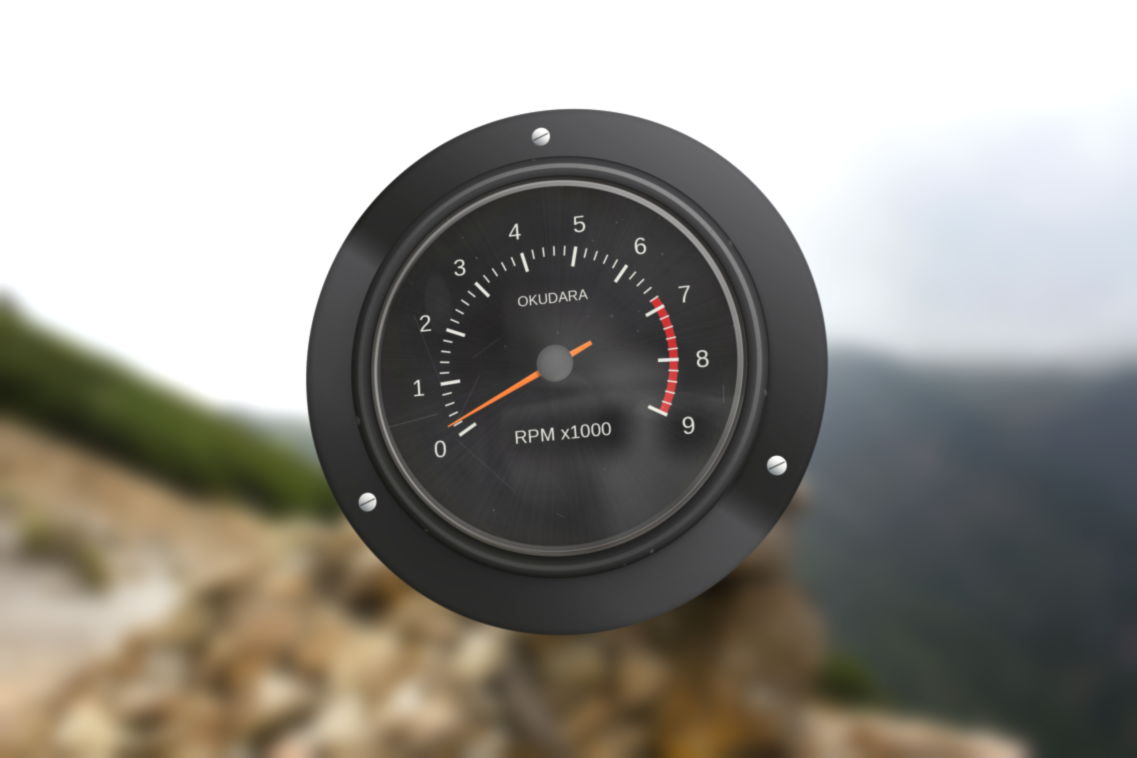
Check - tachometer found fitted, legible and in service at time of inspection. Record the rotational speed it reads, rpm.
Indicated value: 200 rpm
